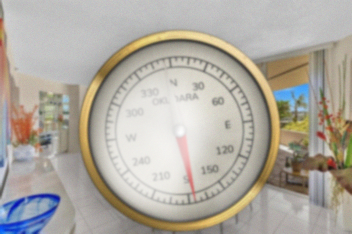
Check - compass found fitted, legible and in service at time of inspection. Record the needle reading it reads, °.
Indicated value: 175 °
